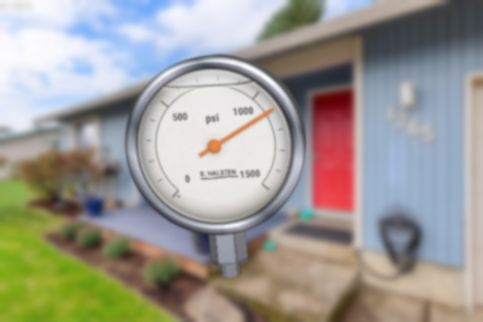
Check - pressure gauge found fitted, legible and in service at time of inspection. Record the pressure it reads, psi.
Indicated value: 1100 psi
